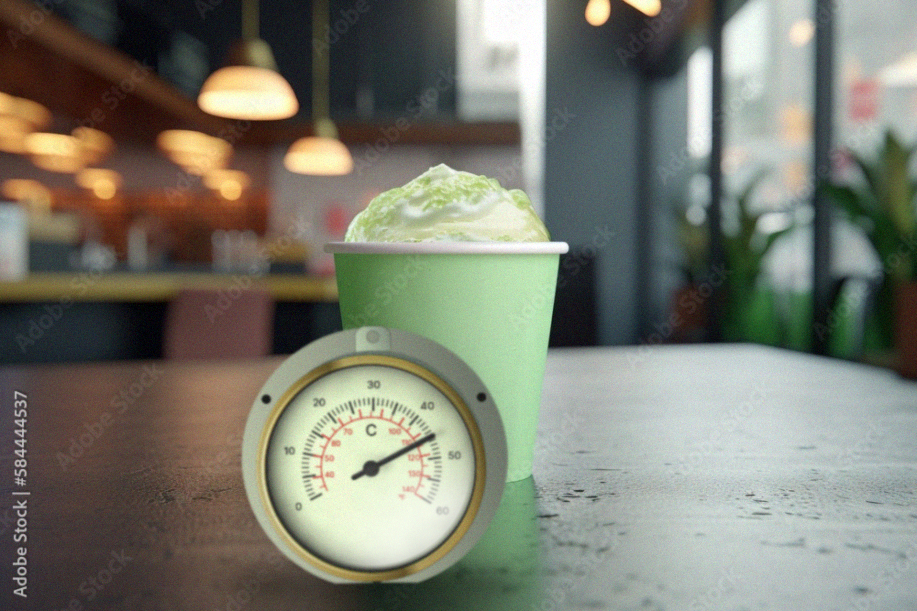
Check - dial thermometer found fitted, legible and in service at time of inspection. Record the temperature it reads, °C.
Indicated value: 45 °C
